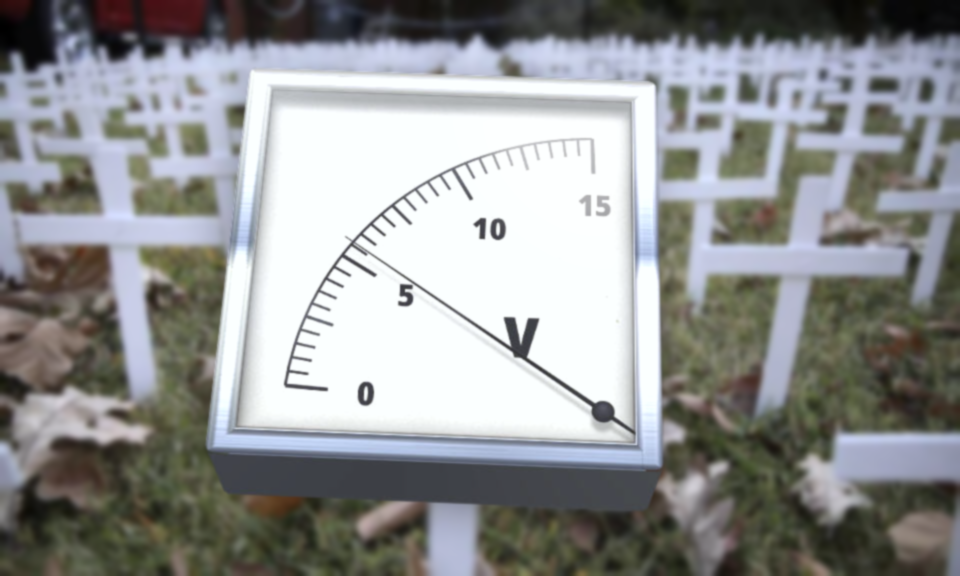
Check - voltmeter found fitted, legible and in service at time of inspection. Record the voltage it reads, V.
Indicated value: 5.5 V
